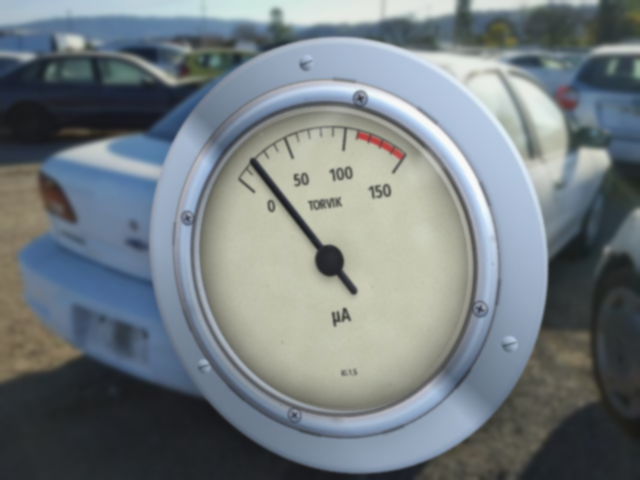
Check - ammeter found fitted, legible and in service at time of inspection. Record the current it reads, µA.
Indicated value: 20 µA
